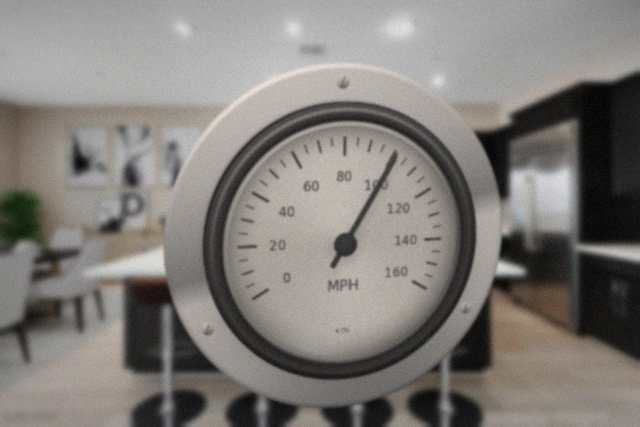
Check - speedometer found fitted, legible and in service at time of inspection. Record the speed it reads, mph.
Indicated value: 100 mph
